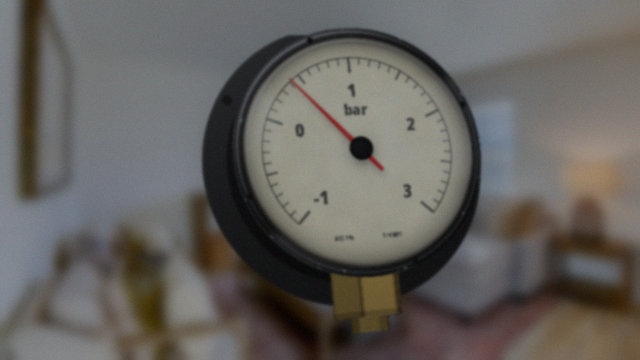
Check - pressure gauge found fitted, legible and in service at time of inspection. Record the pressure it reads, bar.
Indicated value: 0.4 bar
